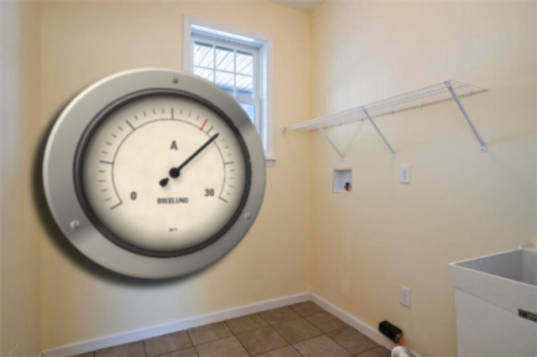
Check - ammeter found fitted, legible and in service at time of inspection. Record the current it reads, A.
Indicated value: 21 A
